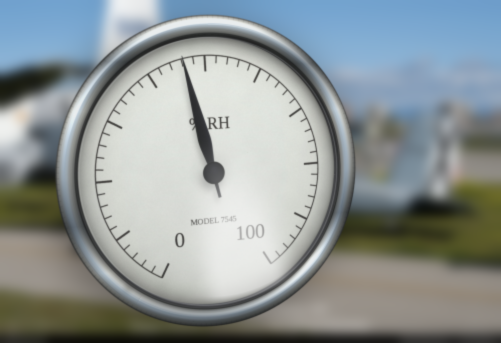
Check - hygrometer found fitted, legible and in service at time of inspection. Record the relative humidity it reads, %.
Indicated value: 46 %
